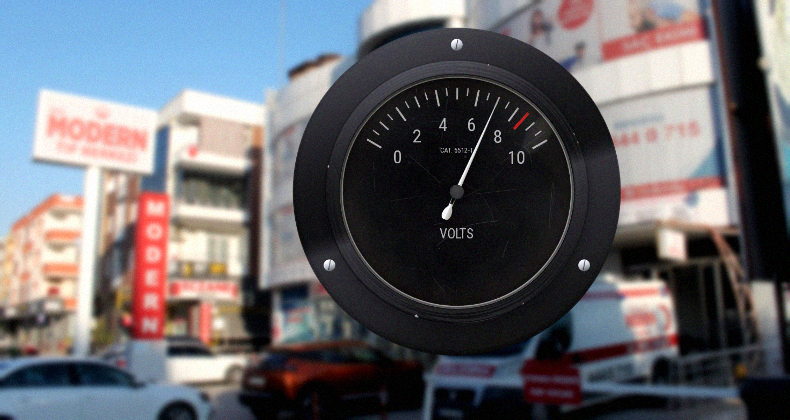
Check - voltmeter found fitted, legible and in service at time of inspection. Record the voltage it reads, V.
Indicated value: 7 V
